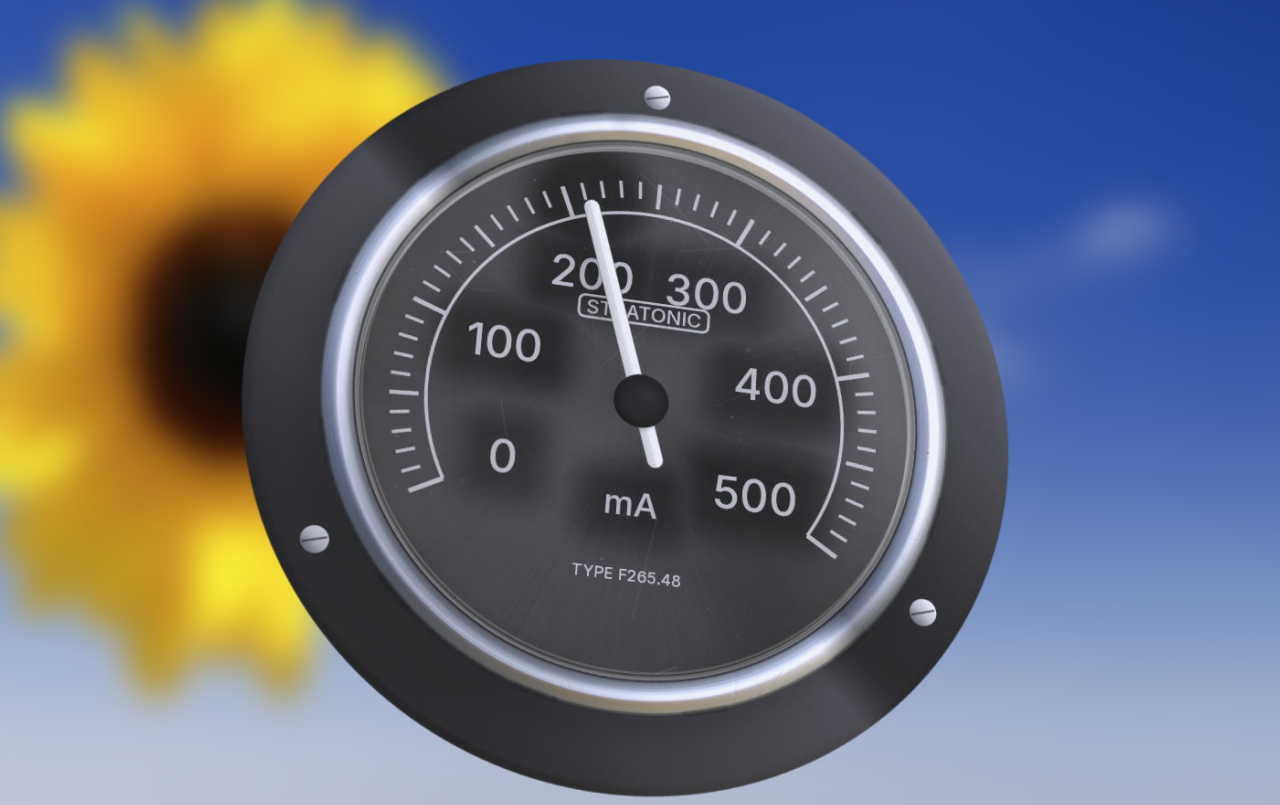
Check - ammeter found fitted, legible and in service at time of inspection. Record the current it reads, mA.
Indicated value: 210 mA
